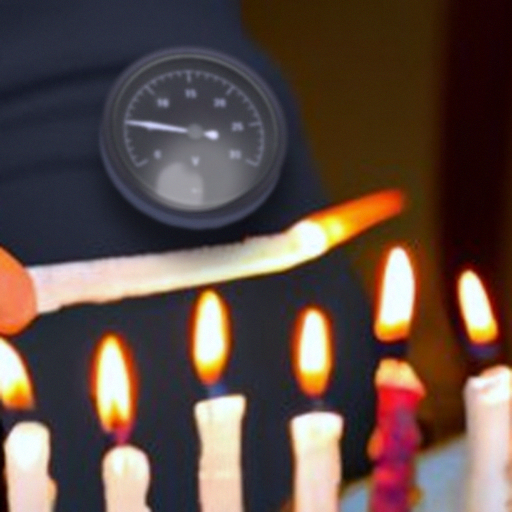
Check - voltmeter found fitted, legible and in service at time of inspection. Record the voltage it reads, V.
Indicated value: 5 V
